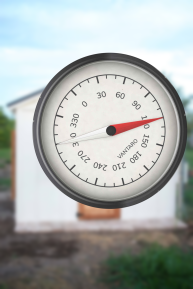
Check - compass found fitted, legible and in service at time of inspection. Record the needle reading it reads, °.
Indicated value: 120 °
